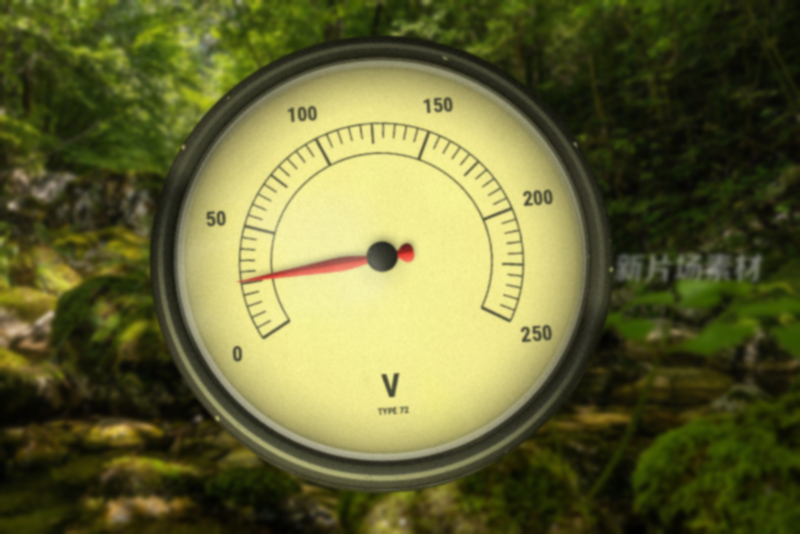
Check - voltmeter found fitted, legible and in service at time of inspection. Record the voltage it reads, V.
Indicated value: 25 V
